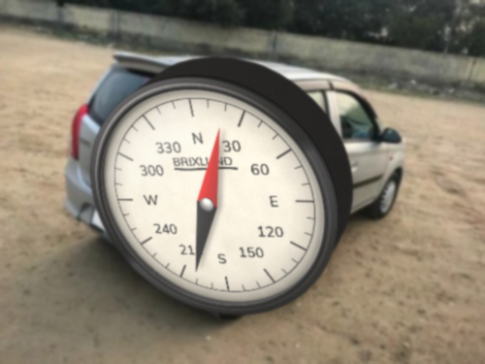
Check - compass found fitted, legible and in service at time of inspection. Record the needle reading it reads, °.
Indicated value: 20 °
